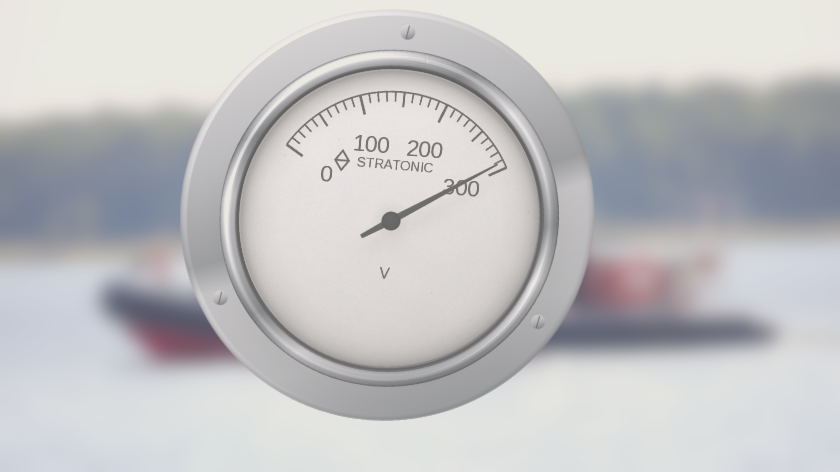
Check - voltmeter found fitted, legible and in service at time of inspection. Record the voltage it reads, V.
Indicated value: 290 V
